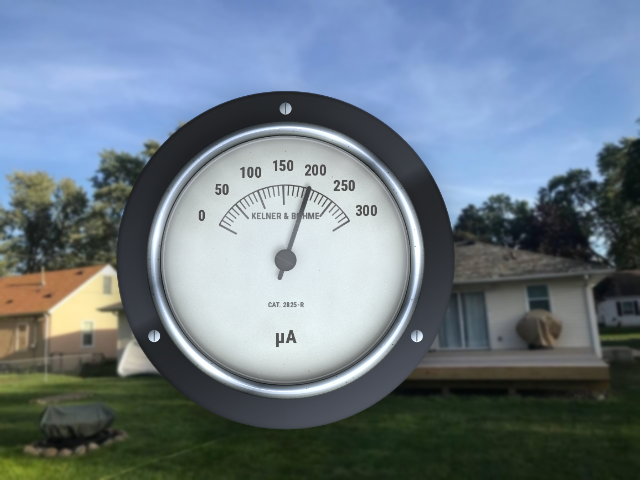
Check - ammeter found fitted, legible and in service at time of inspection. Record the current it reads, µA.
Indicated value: 200 µA
